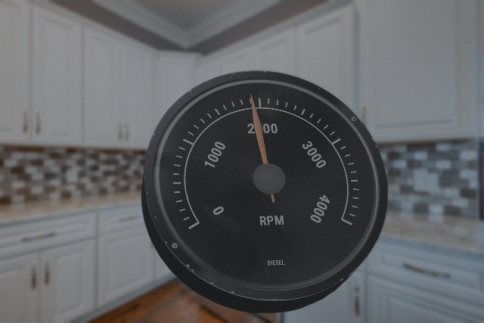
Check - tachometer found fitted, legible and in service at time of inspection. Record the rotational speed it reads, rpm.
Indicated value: 1900 rpm
